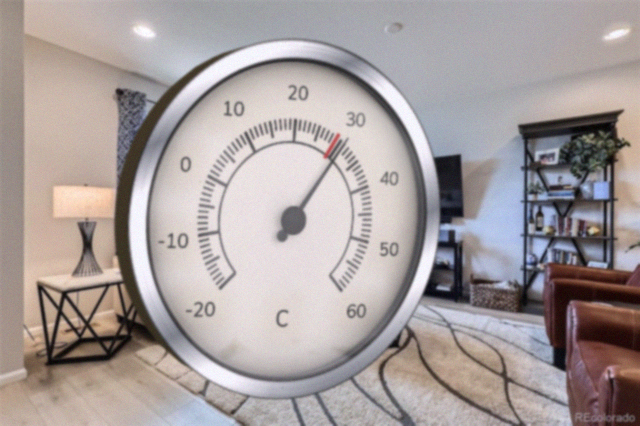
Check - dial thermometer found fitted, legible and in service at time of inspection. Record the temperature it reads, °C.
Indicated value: 30 °C
